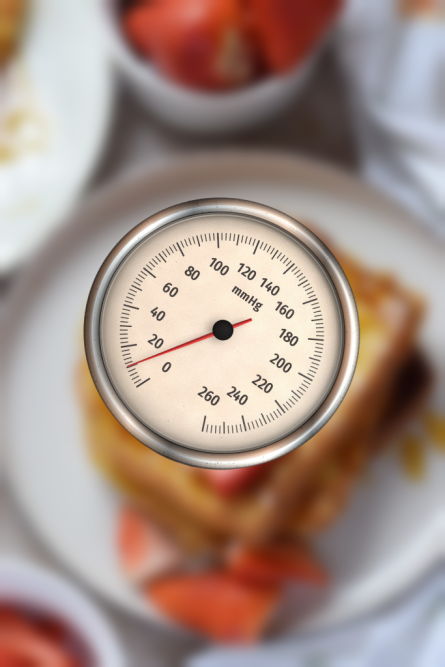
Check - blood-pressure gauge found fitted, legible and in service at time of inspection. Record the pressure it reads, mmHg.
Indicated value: 10 mmHg
